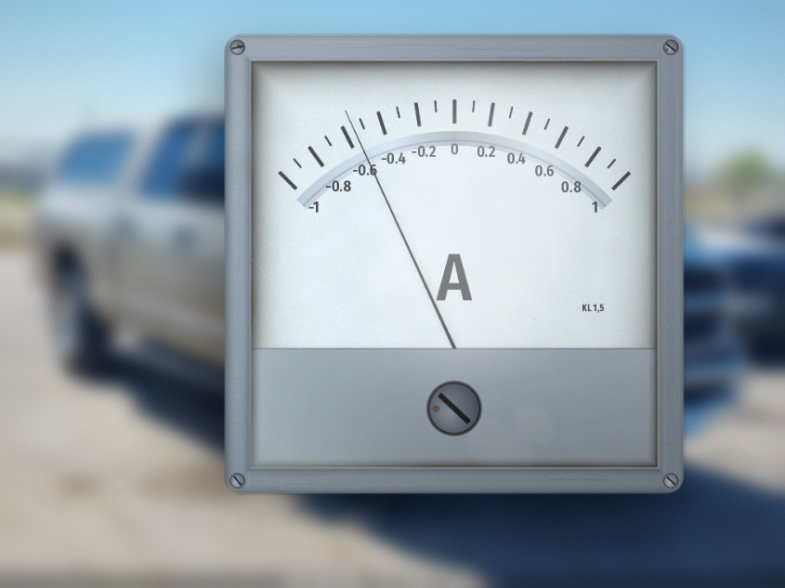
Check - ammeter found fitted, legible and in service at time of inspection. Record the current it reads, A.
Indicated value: -0.55 A
